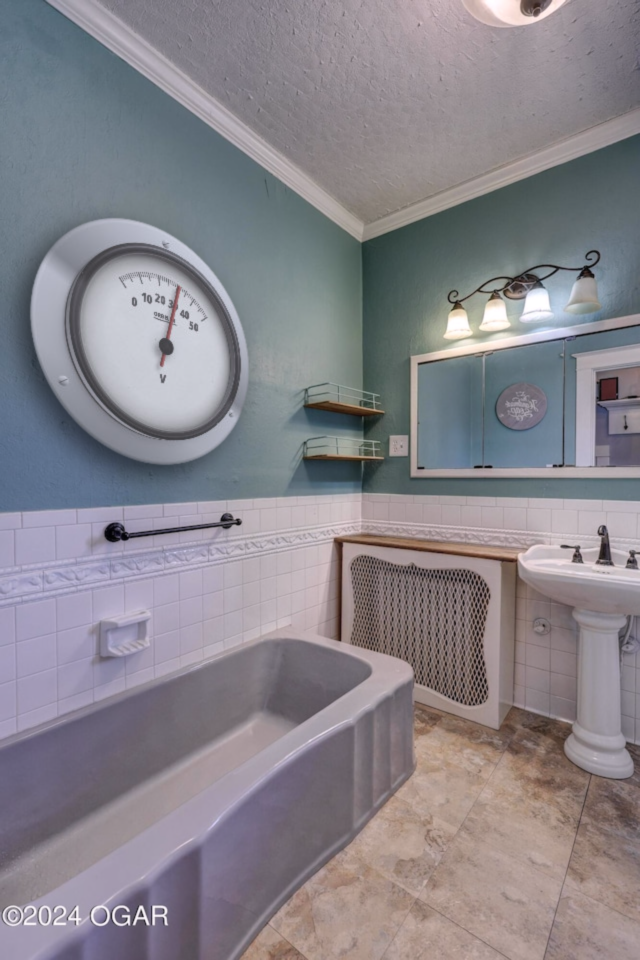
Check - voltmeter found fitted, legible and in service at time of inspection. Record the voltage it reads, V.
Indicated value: 30 V
